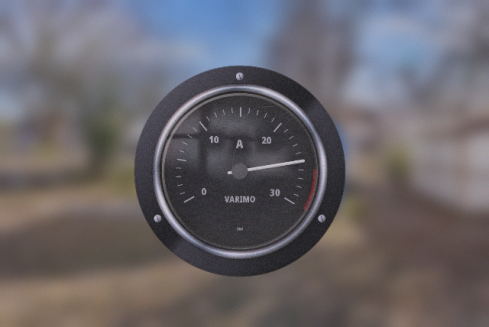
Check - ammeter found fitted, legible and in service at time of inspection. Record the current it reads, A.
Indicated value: 25 A
